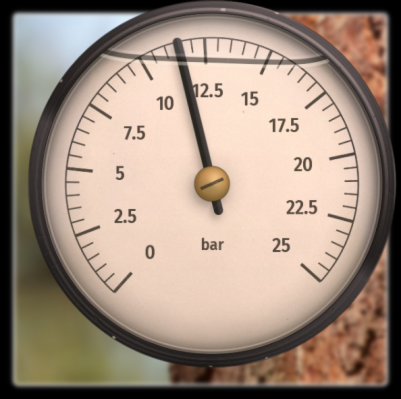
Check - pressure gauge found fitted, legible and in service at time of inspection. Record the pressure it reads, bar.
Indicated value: 11.5 bar
